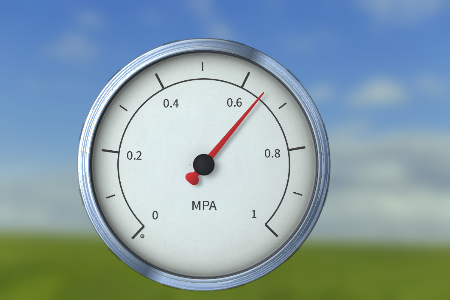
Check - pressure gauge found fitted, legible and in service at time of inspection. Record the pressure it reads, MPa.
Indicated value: 0.65 MPa
